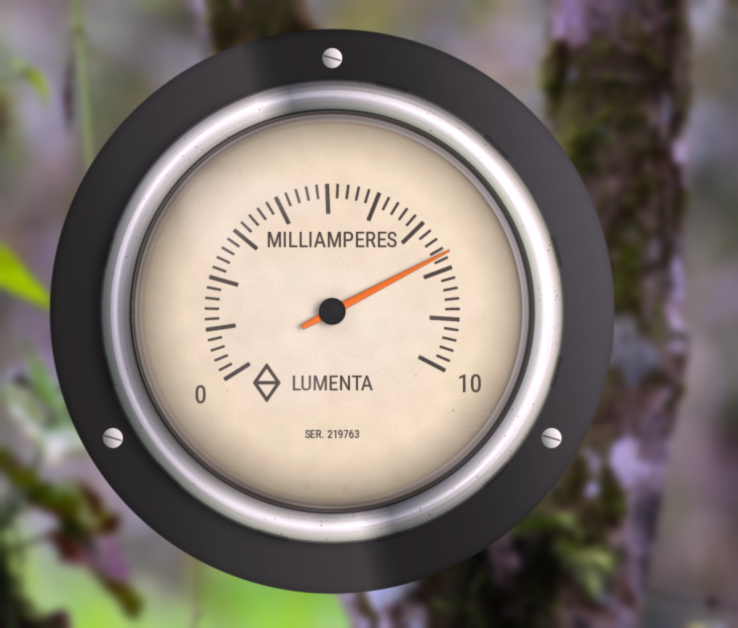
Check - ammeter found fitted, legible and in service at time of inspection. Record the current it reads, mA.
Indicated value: 7.7 mA
